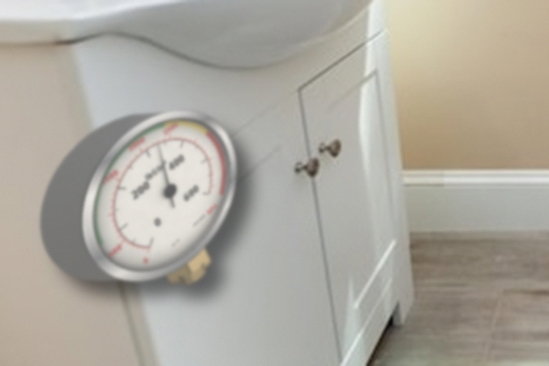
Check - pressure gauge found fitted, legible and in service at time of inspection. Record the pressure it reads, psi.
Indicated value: 325 psi
